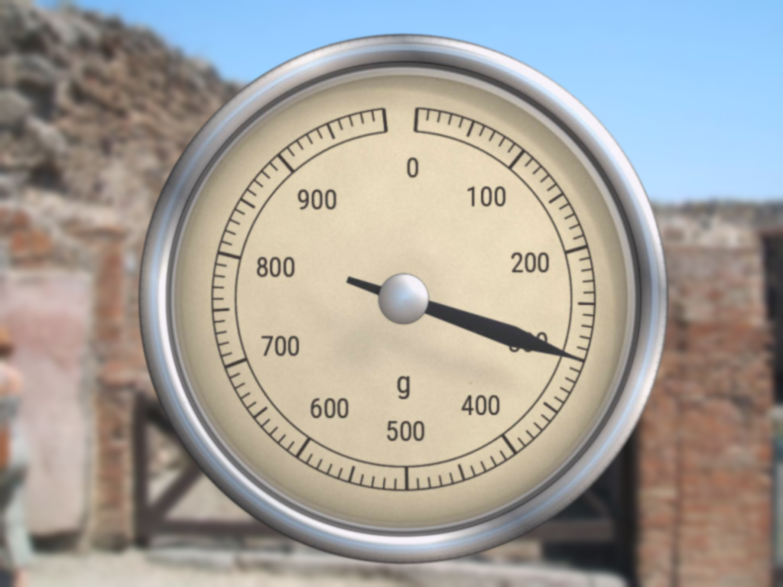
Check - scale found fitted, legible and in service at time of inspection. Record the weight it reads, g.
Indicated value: 300 g
